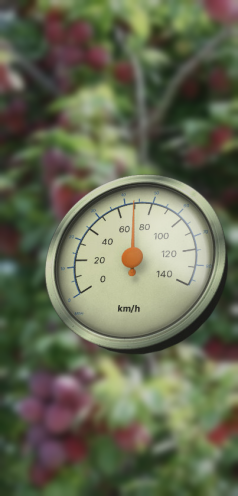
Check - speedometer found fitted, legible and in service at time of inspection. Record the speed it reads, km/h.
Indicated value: 70 km/h
